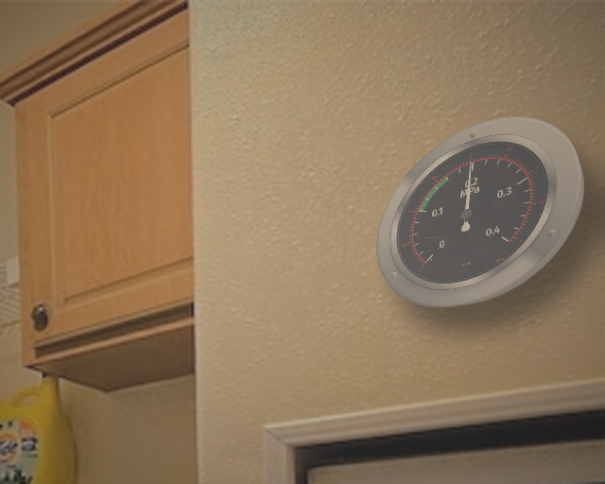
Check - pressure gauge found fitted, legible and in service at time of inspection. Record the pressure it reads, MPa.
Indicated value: 0.2 MPa
